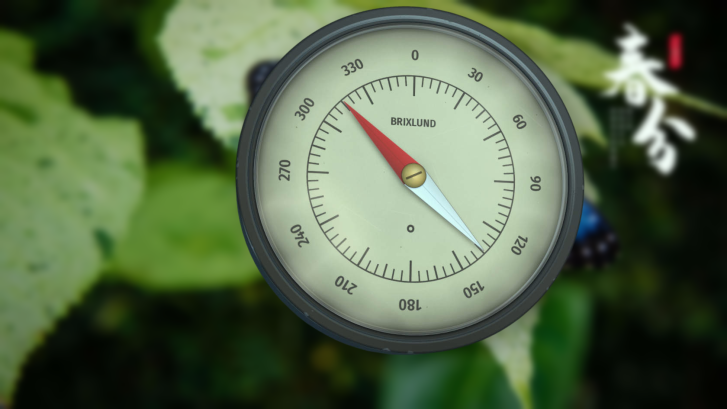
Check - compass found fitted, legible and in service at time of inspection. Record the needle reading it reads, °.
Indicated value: 315 °
